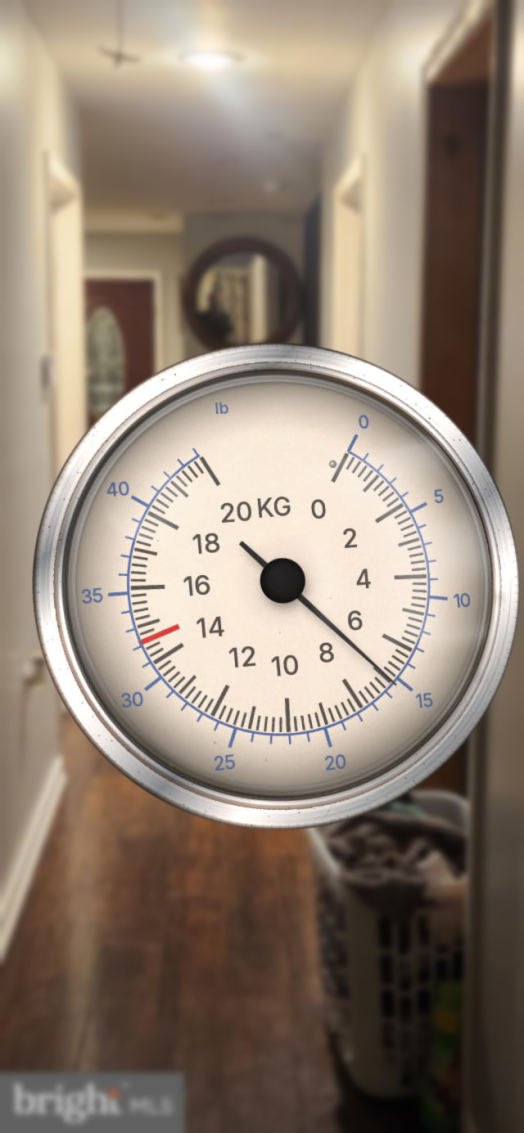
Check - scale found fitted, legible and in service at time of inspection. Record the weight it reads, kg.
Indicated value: 7 kg
